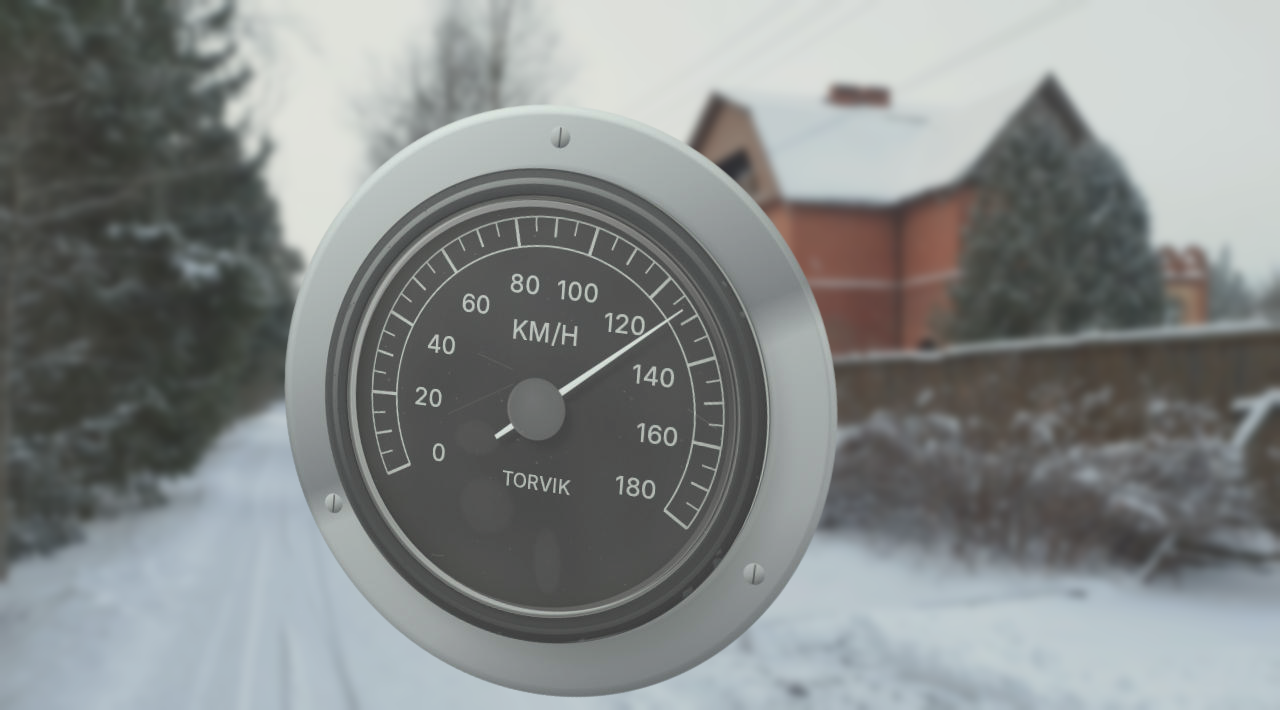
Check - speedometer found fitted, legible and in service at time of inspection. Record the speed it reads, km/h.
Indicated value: 127.5 km/h
